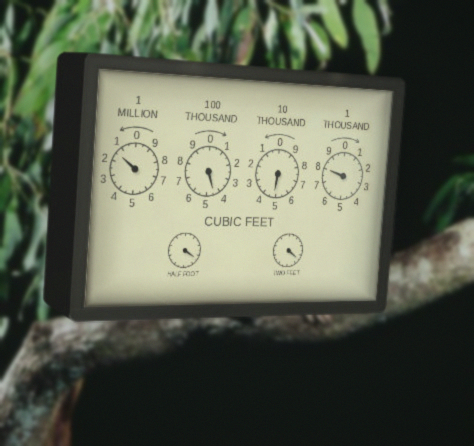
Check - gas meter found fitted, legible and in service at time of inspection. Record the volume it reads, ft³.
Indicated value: 144800 ft³
